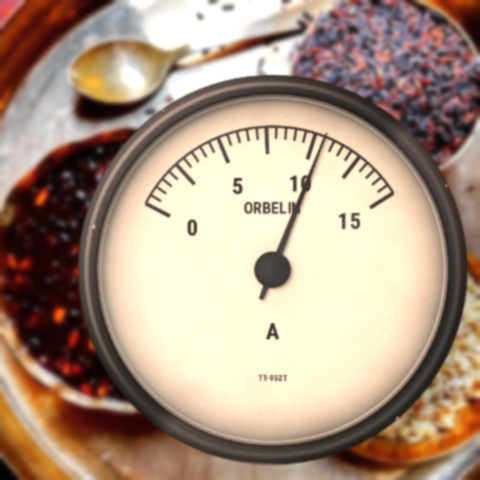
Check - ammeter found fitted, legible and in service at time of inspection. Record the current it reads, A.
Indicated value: 10.5 A
